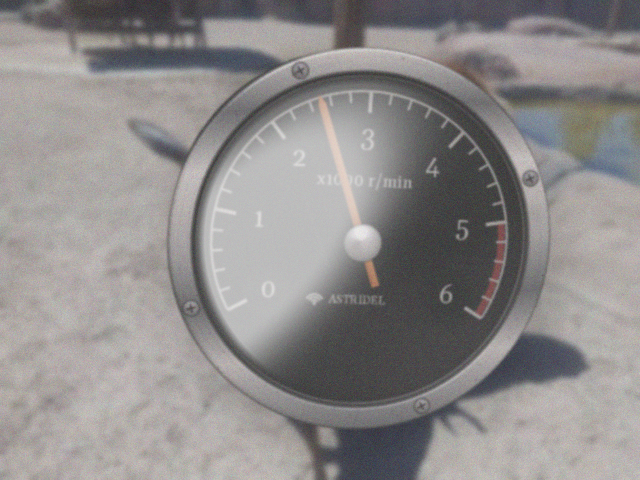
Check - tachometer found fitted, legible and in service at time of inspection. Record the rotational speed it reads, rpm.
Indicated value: 2500 rpm
